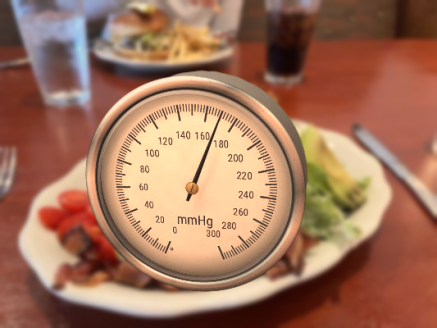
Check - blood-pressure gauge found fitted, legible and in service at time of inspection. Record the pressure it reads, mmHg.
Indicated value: 170 mmHg
